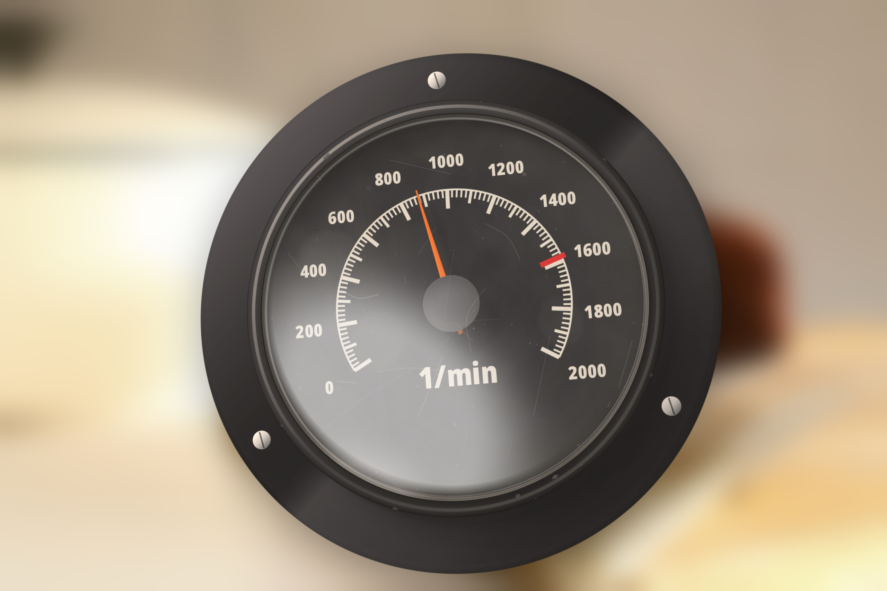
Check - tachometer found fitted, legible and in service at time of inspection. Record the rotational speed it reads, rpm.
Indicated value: 880 rpm
